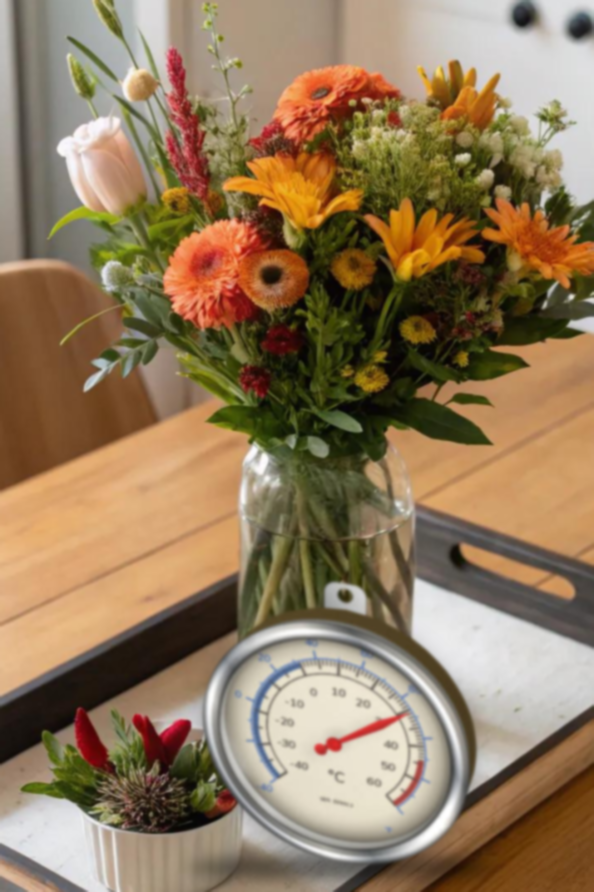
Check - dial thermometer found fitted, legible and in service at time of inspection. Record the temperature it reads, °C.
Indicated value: 30 °C
